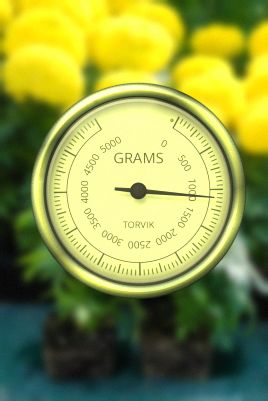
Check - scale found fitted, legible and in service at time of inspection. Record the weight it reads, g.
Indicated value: 1100 g
